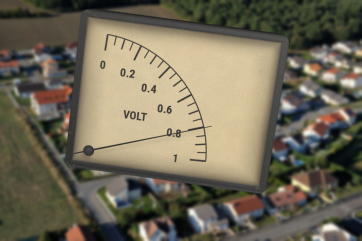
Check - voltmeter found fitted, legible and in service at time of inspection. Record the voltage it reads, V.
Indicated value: 0.8 V
